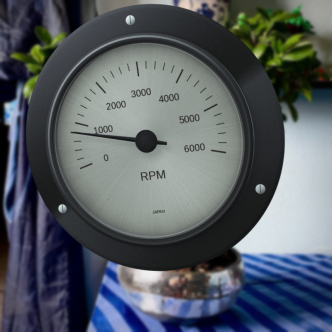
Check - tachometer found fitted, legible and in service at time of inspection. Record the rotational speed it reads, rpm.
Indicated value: 800 rpm
